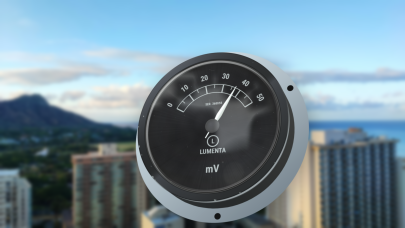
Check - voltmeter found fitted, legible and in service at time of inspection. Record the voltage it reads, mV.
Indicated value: 37.5 mV
